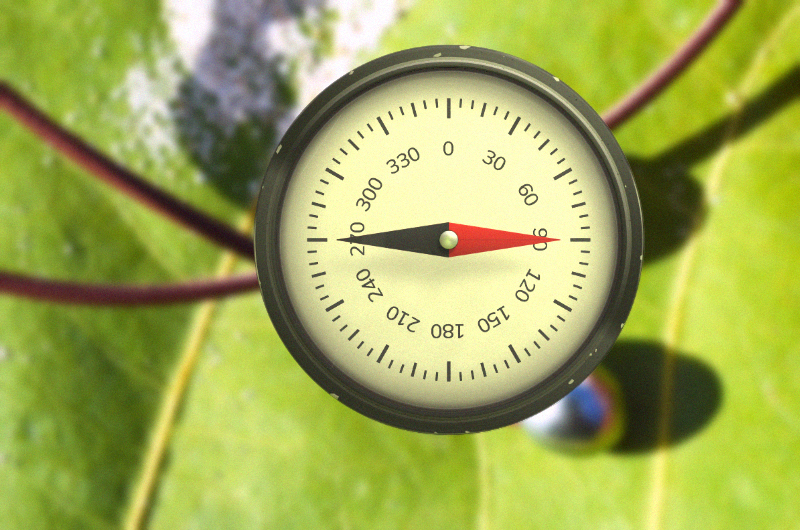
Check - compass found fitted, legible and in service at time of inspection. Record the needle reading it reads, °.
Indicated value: 90 °
